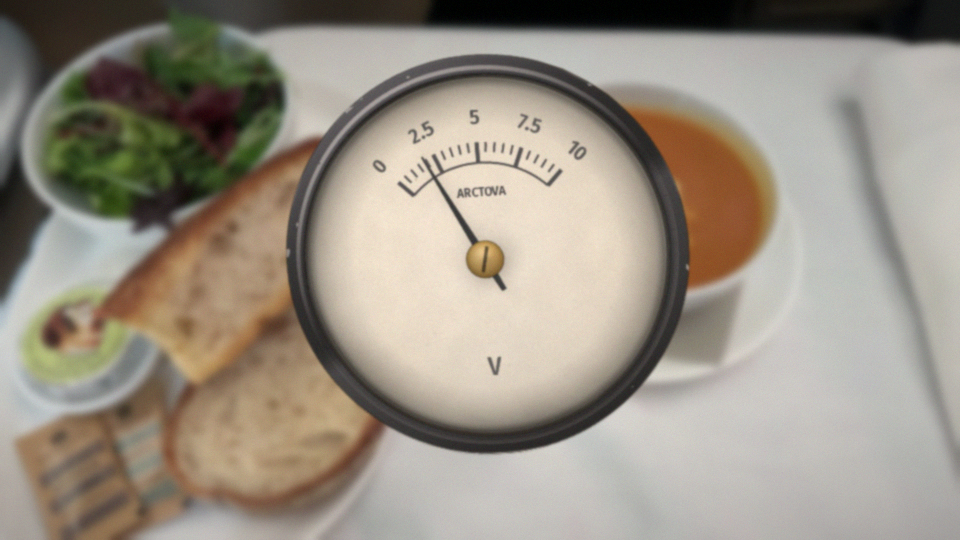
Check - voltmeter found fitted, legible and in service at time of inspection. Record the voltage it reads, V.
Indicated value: 2 V
